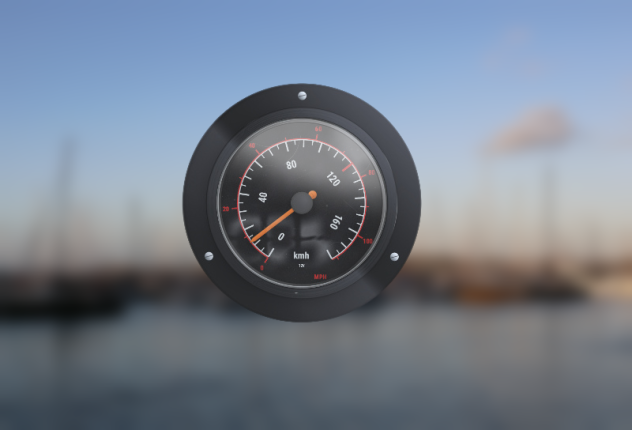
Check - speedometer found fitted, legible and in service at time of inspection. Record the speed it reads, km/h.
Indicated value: 12.5 km/h
